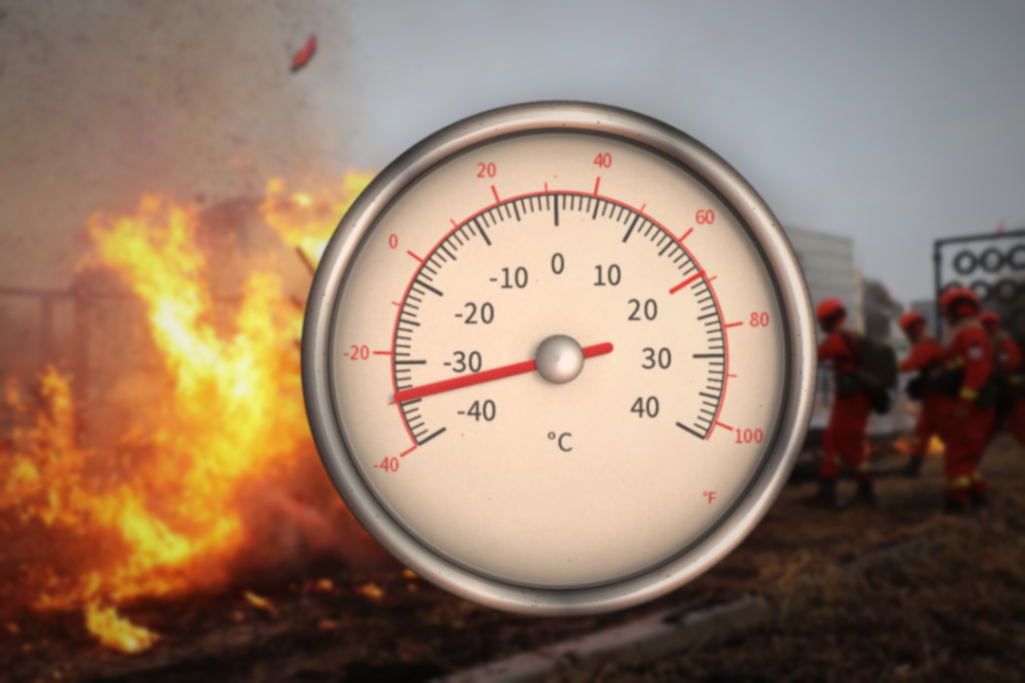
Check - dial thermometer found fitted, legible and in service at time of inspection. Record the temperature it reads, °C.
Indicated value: -34 °C
